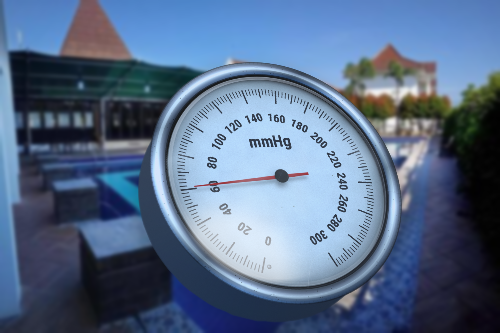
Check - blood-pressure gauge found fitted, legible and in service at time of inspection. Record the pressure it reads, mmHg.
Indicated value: 60 mmHg
